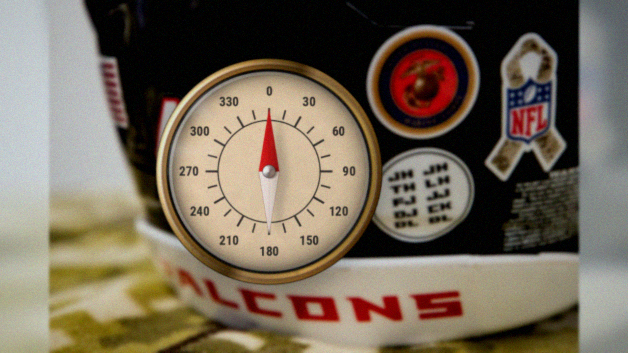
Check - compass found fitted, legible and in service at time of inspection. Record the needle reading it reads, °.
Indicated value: 0 °
